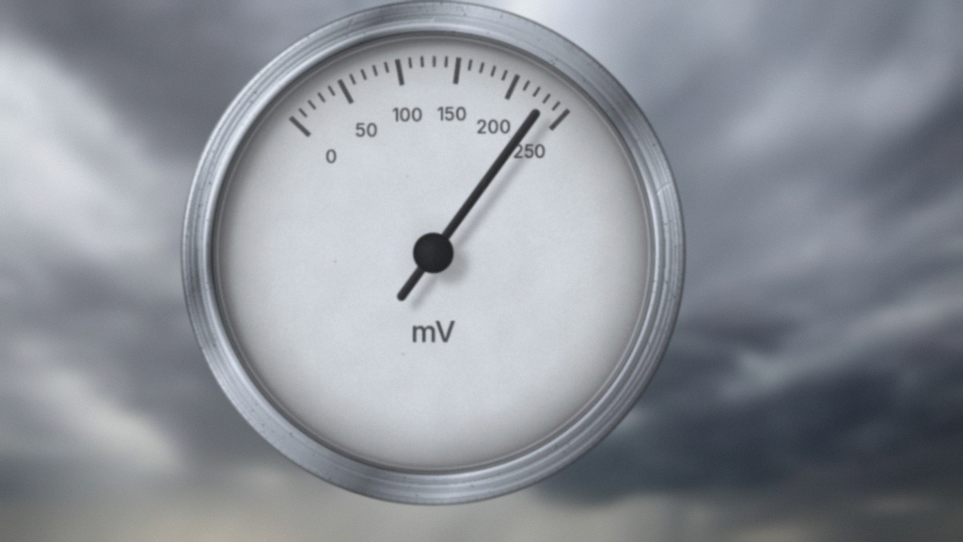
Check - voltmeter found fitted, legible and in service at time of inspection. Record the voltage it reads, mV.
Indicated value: 230 mV
